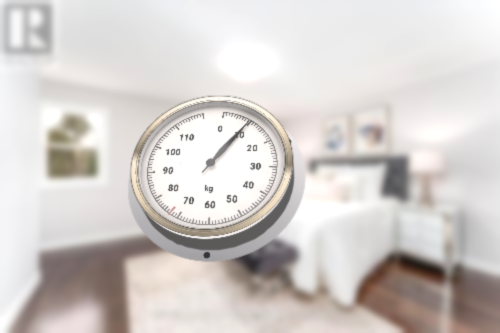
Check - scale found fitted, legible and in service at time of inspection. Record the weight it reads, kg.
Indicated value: 10 kg
